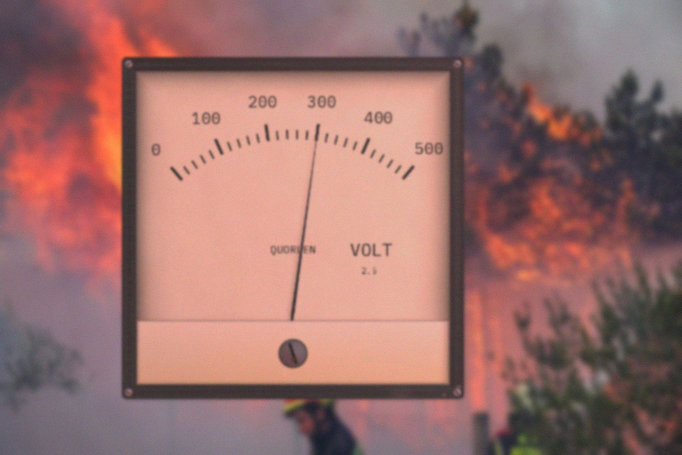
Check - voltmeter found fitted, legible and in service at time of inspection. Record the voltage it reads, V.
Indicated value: 300 V
